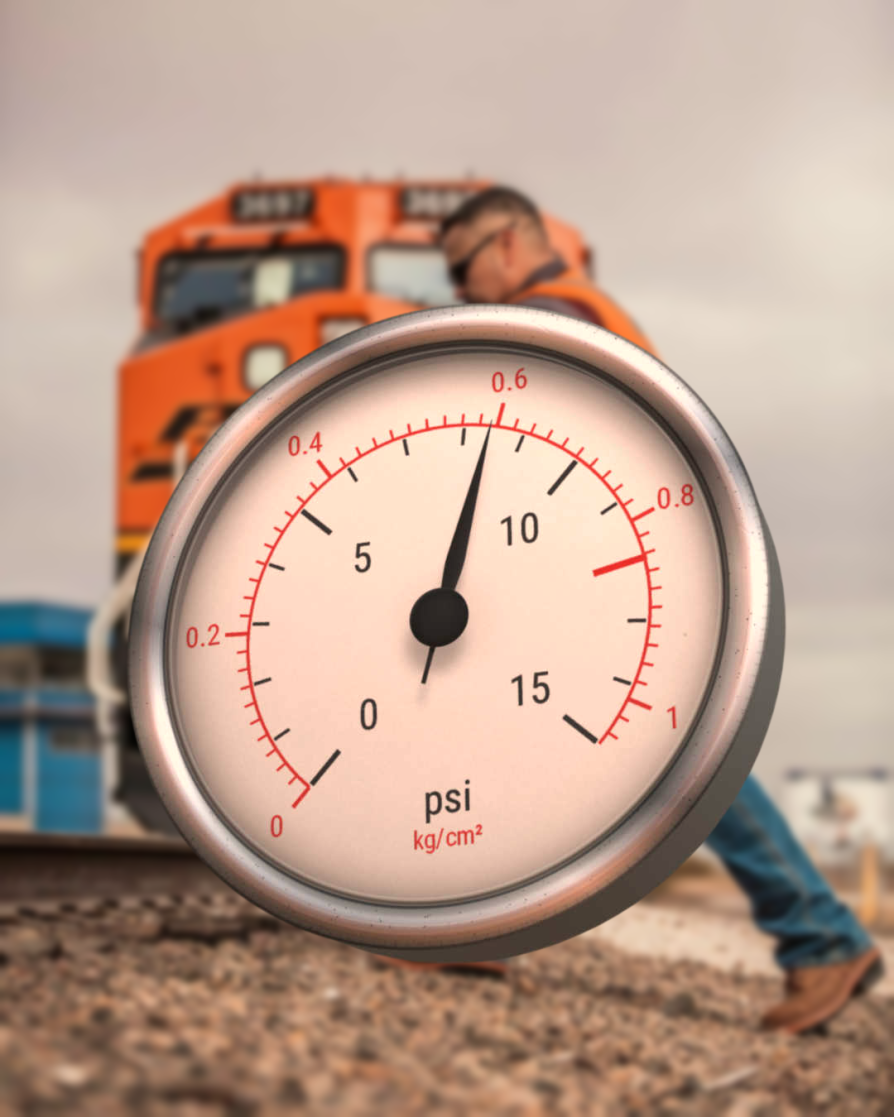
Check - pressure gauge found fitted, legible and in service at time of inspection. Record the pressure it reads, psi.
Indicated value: 8.5 psi
